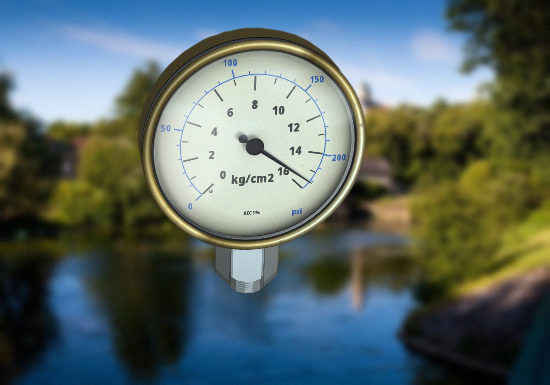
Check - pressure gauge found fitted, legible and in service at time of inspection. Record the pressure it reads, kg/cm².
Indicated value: 15.5 kg/cm²
